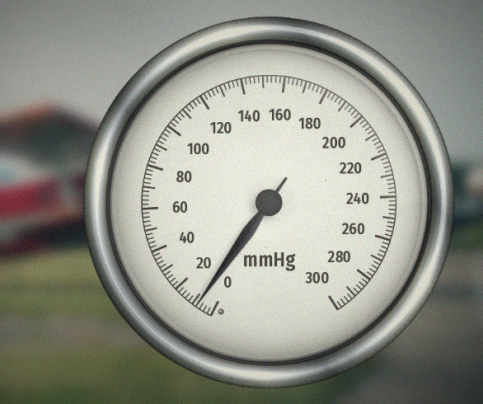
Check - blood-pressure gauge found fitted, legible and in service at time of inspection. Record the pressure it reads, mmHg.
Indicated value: 8 mmHg
